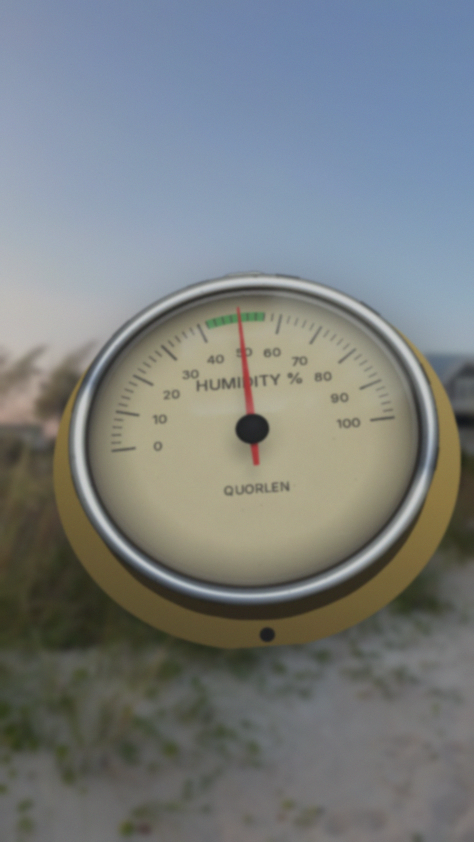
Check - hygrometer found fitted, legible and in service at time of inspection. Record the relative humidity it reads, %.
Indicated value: 50 %
